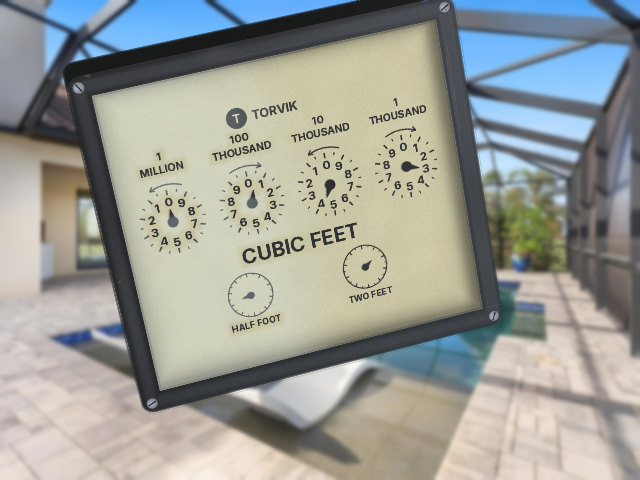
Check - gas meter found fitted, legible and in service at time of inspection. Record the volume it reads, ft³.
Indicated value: 4300 ft³
